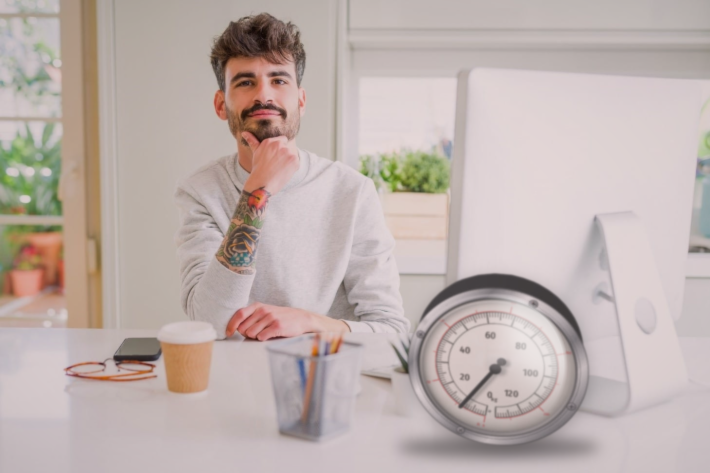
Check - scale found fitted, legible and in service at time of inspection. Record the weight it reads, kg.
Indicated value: 10 kg
